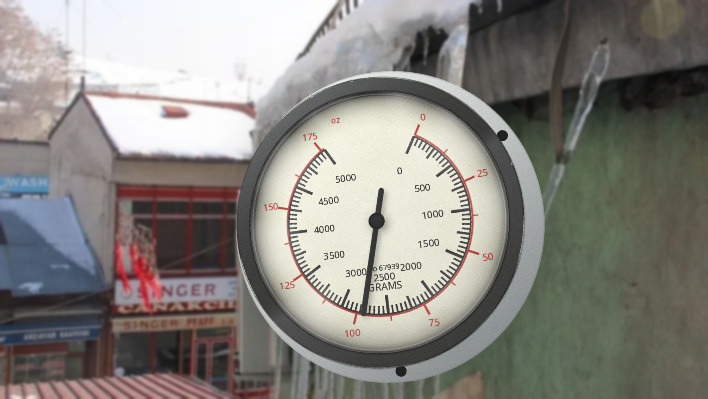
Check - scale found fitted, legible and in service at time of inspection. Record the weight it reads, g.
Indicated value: 2750 g
